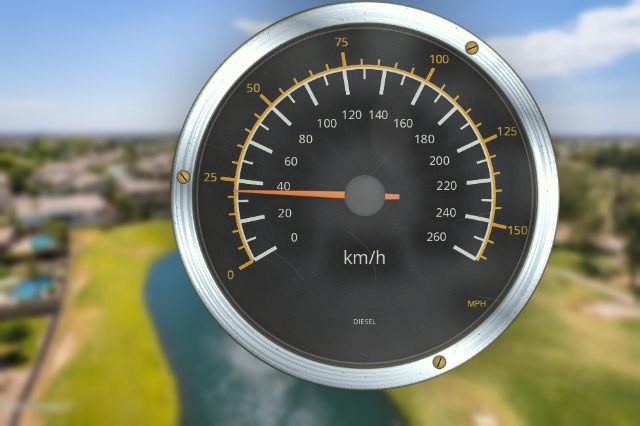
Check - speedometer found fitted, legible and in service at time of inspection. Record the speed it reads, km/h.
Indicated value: 35 km/h
